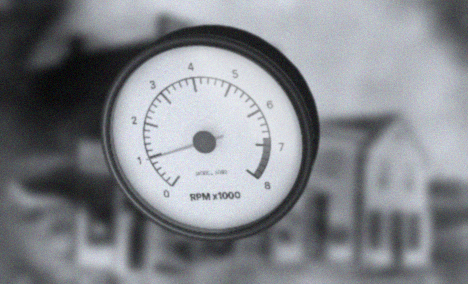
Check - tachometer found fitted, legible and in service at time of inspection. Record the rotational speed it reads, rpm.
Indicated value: 1000 rpm
